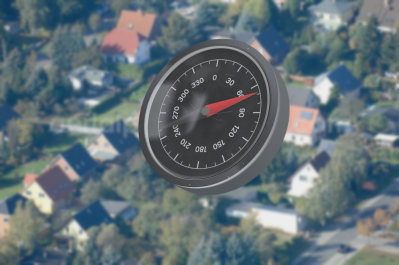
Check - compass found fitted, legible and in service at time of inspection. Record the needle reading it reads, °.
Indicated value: 70 °
